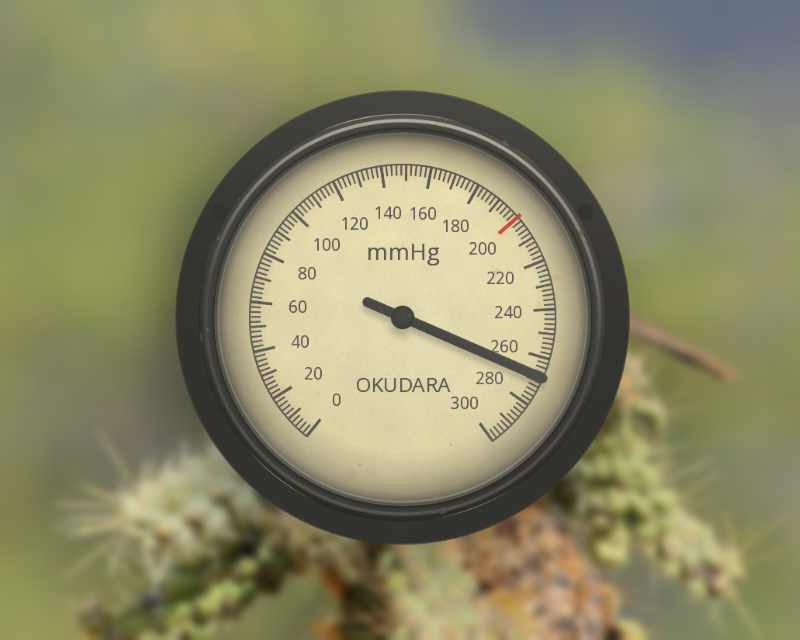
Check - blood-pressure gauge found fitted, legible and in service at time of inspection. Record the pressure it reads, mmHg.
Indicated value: 268 mmHg
